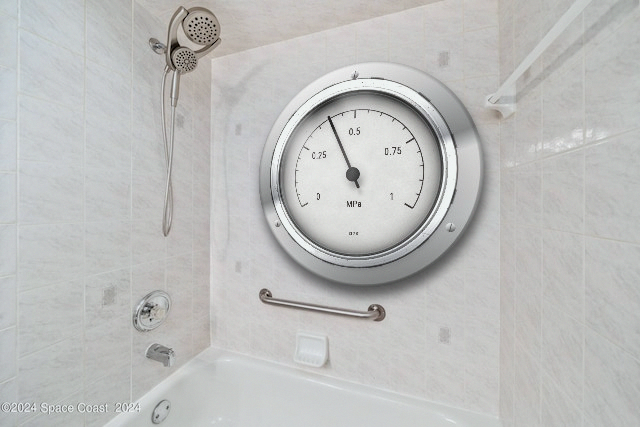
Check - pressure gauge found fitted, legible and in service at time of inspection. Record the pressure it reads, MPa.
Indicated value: 0.4 MPa
